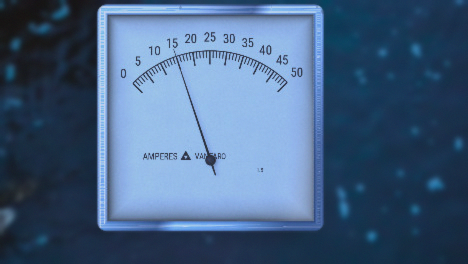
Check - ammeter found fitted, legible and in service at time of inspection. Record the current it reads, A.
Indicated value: 15 A
